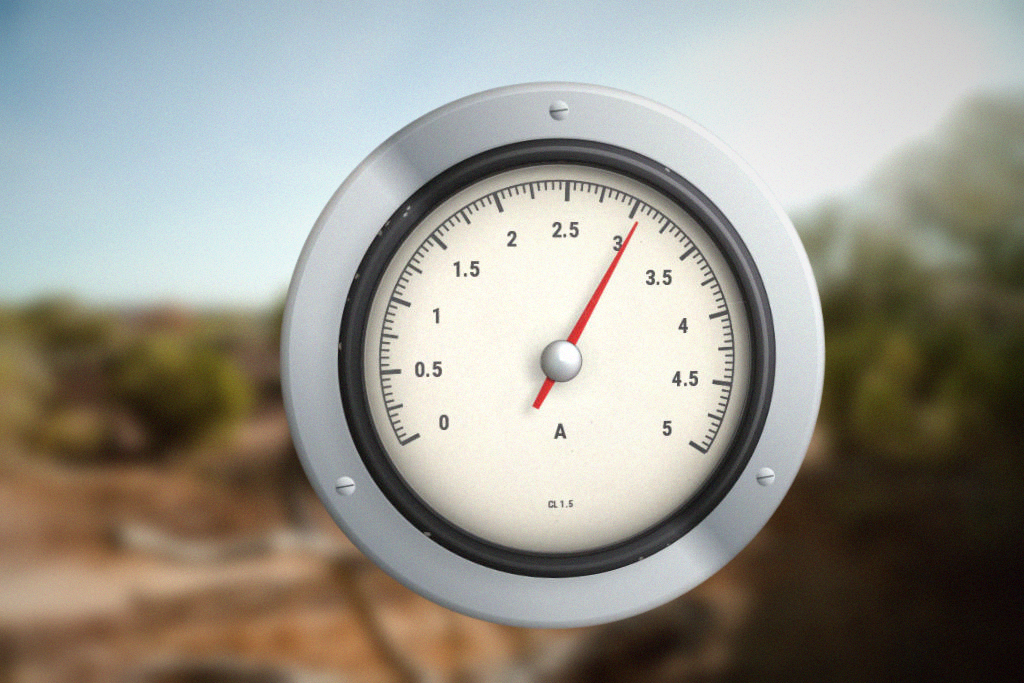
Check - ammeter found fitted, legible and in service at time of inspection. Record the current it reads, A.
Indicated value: 3.05 A
